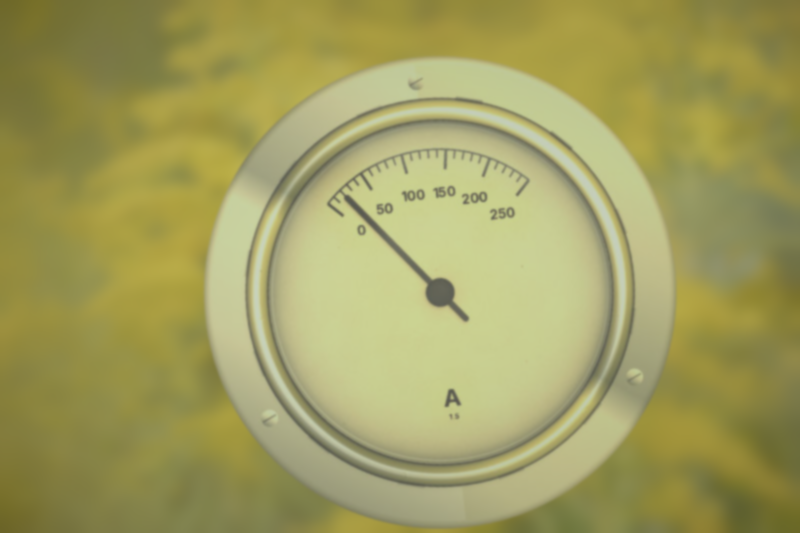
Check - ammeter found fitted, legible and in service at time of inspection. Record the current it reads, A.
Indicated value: 20 A
